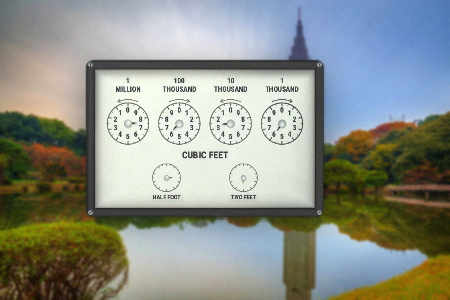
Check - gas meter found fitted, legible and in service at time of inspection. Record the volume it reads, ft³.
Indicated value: 762600 ft³
